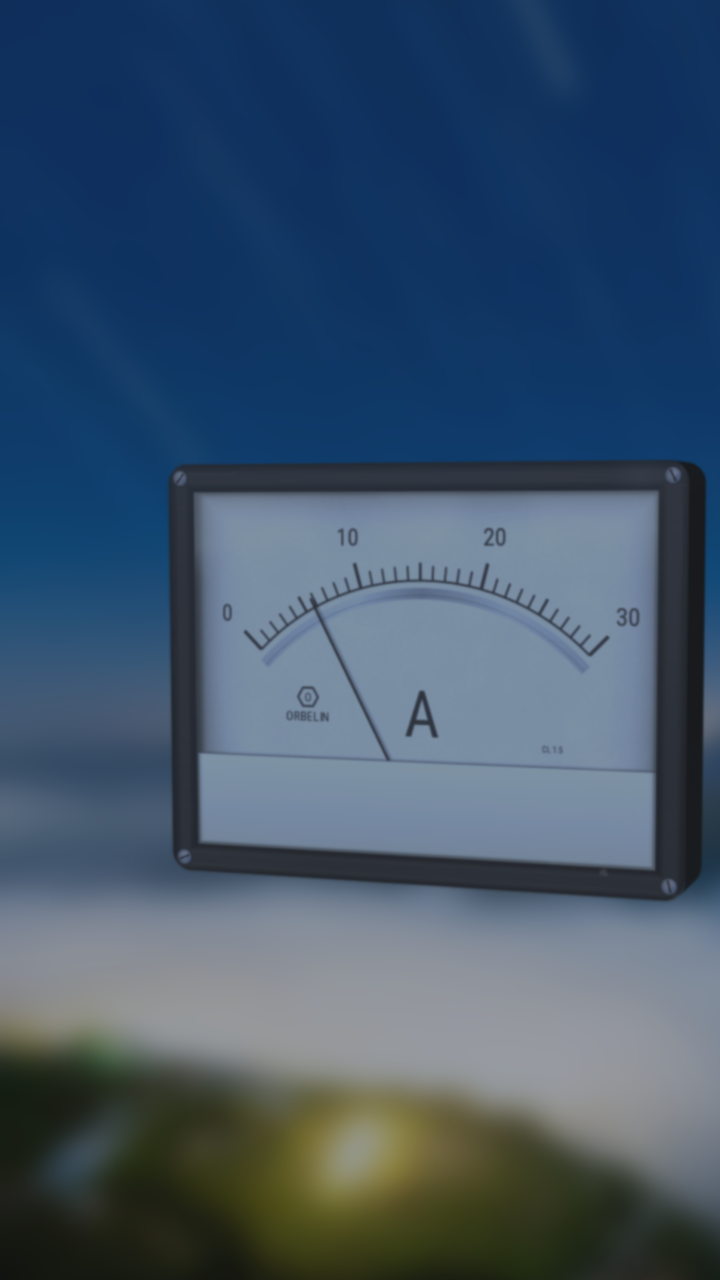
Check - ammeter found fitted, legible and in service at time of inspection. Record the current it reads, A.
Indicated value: 6 A
